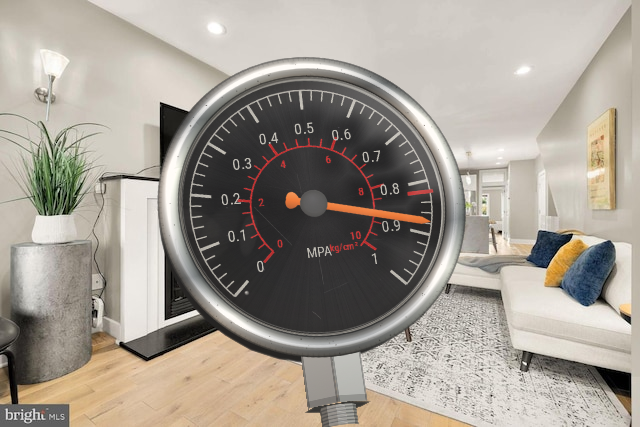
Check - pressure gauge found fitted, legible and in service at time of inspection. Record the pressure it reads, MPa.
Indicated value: 0.88 MPa
